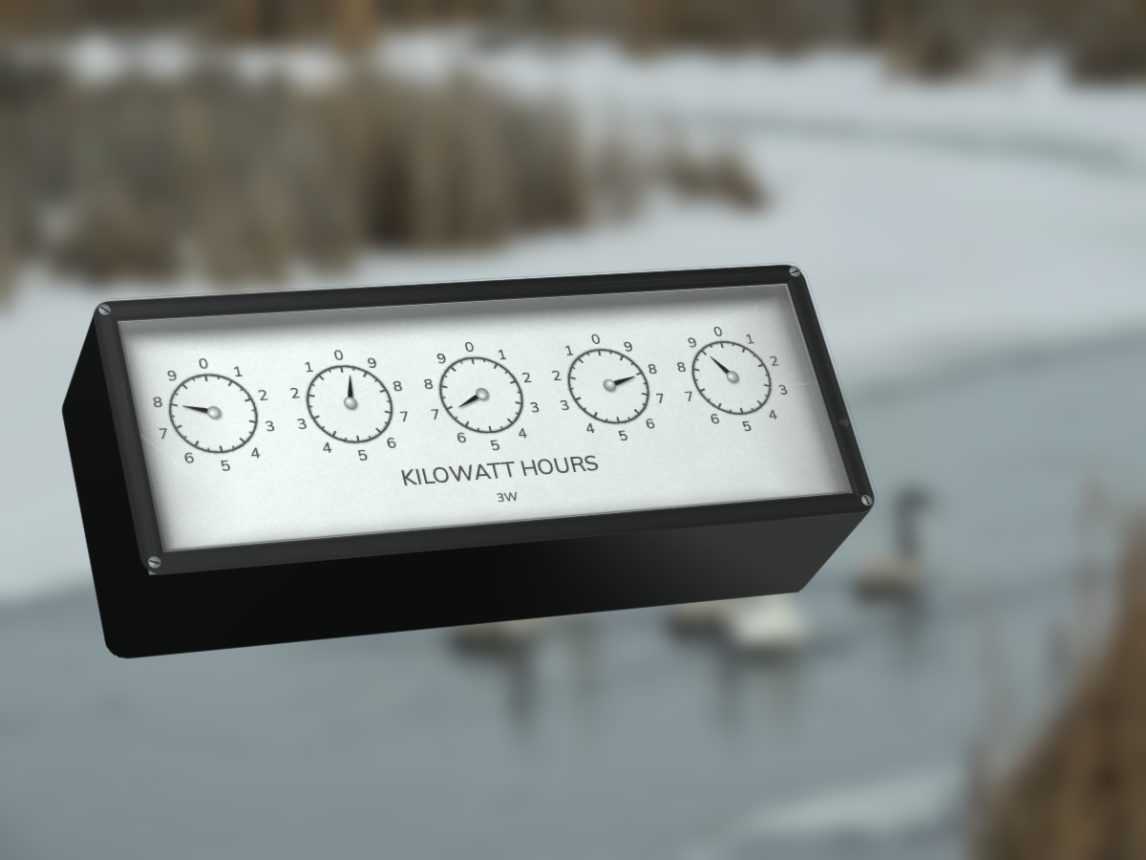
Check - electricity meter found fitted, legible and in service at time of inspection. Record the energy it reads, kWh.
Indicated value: 79679 kWh
